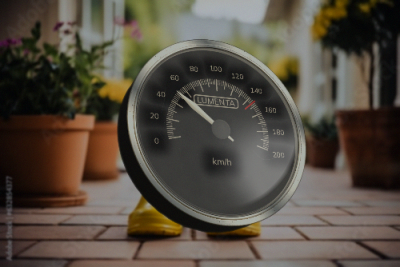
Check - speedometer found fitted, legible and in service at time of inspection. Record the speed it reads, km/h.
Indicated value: 50 km/h
